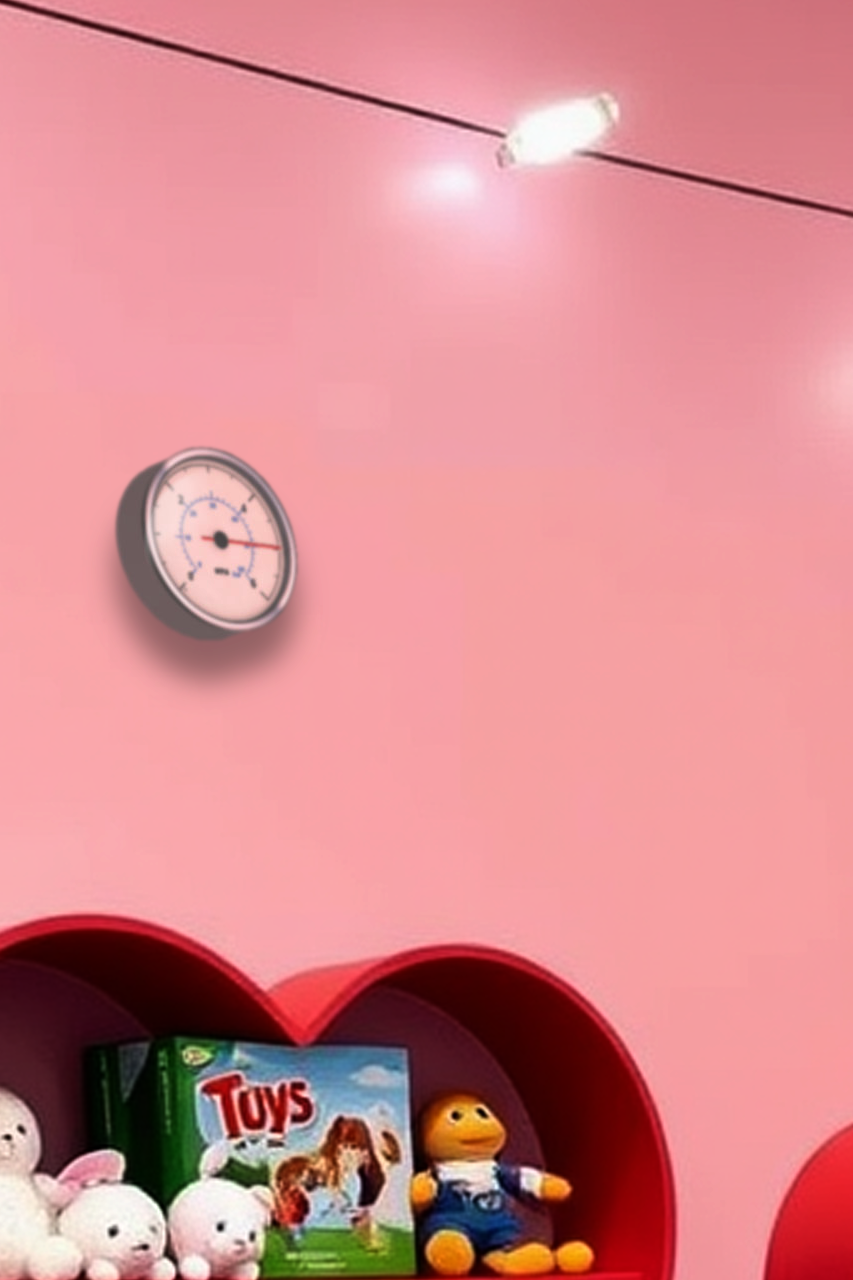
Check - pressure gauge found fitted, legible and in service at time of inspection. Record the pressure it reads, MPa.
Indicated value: 5 MPa
